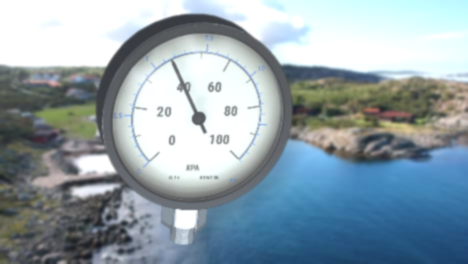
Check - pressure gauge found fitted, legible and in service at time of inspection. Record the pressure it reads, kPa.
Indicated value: 40 kPa
